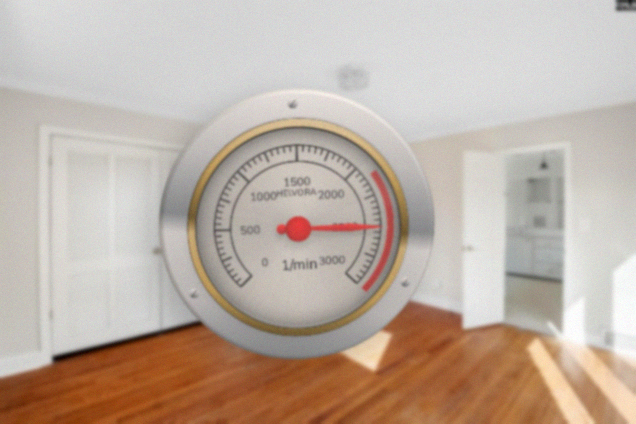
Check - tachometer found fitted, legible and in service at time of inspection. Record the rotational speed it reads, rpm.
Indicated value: 2500 rpm
